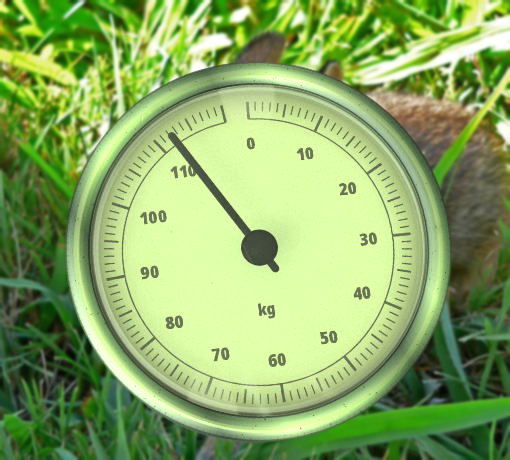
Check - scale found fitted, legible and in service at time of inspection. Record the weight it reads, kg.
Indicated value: 112 kg
